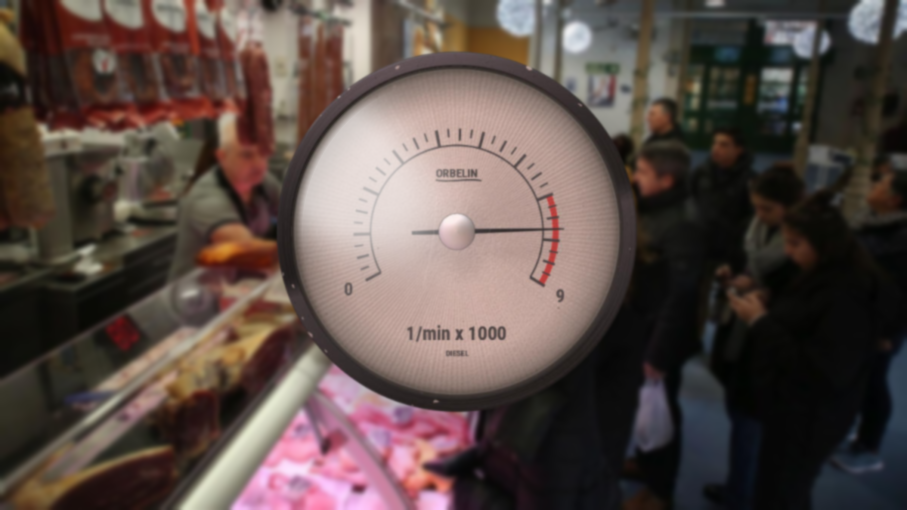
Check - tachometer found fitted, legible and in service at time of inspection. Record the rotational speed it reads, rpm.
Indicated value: 7750 rpm
